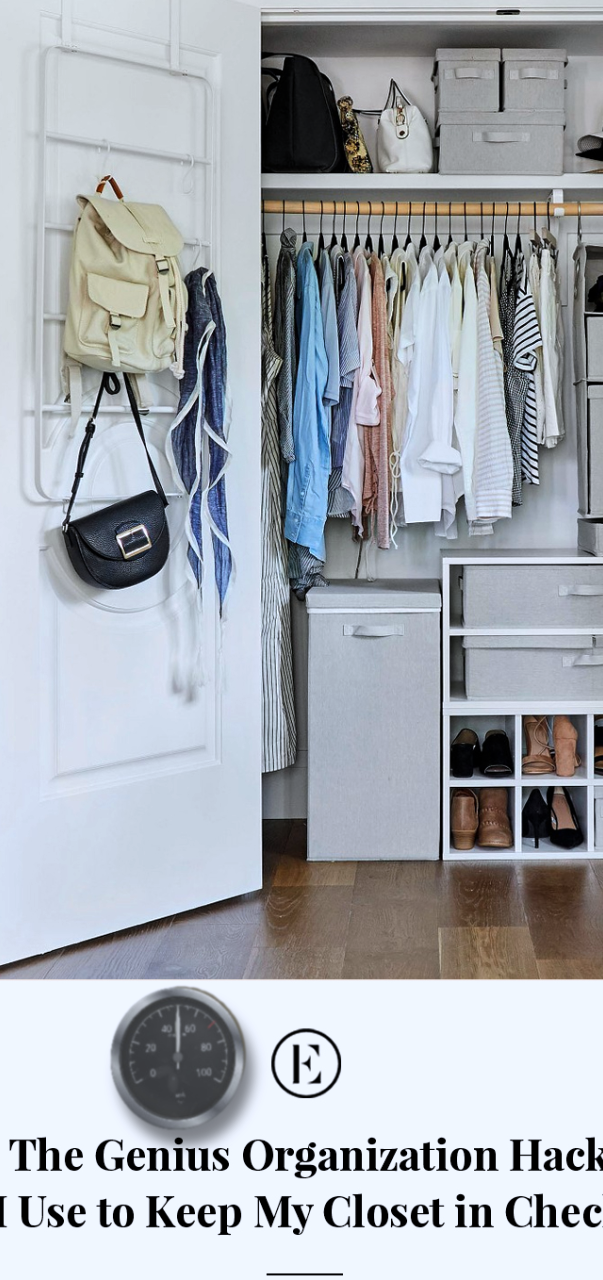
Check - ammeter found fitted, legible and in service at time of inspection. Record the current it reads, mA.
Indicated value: 50 mA
